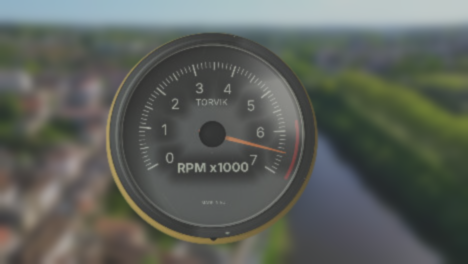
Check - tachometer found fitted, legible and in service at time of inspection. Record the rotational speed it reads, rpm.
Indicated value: 6500 rpm
